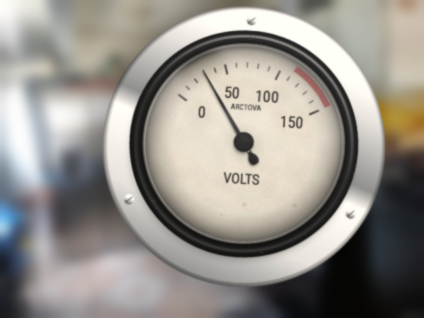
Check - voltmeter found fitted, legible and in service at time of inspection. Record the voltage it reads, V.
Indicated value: 30 V
